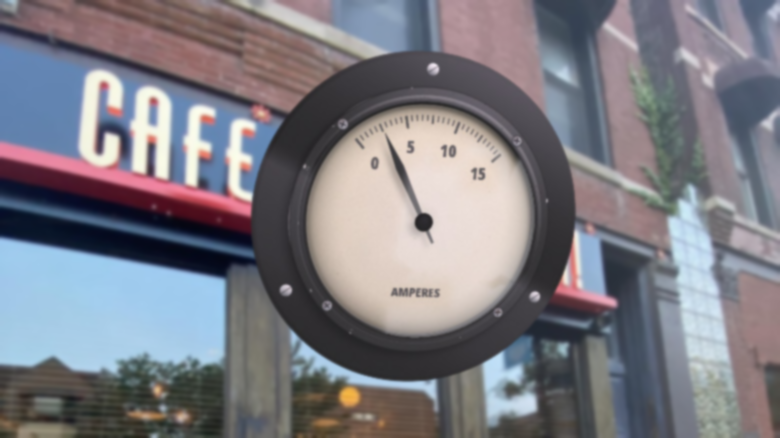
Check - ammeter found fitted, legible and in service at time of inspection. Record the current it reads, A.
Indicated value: 2.5 A
